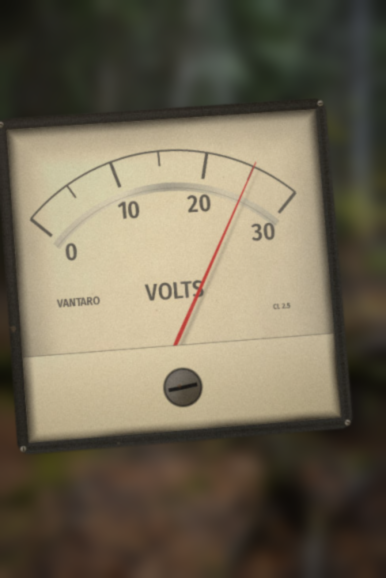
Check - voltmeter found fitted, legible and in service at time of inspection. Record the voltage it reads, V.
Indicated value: 25 V
